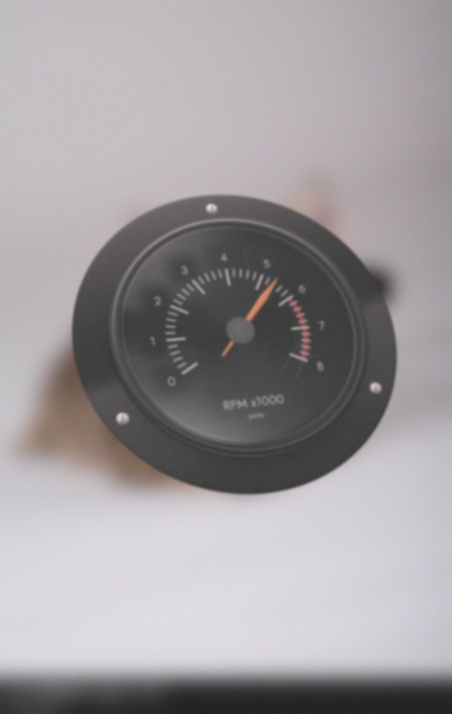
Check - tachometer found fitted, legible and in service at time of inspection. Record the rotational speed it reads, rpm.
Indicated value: 5400 rpm
